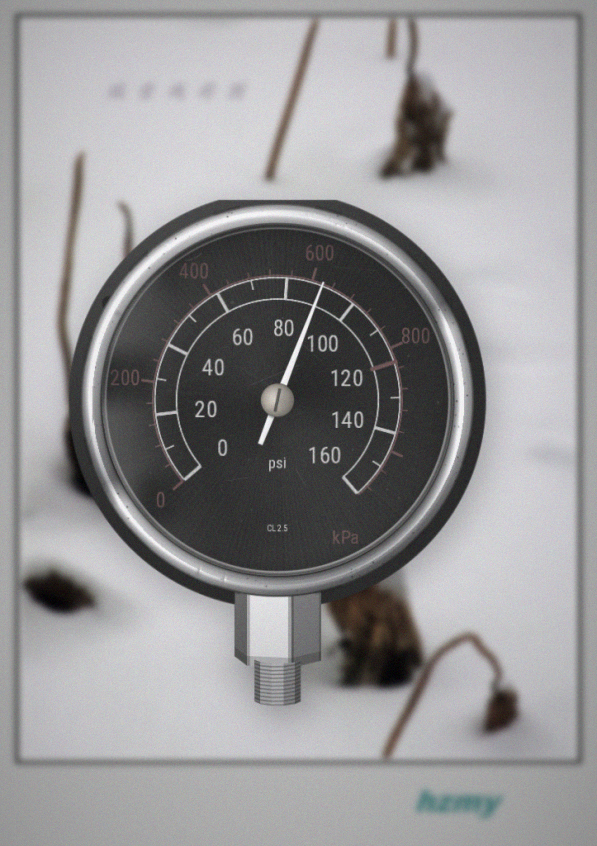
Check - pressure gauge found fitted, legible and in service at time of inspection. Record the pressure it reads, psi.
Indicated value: 90 psi
